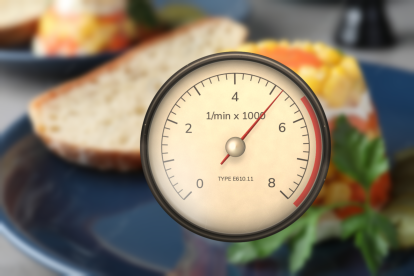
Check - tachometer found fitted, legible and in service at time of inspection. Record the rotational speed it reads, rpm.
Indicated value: 5200 rpm
